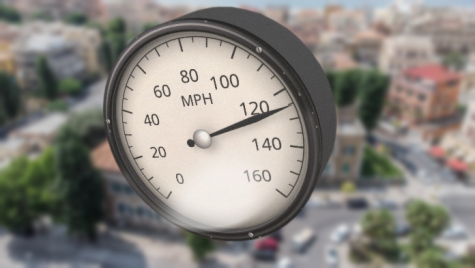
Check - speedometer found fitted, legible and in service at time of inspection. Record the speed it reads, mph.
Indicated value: 125 mph
